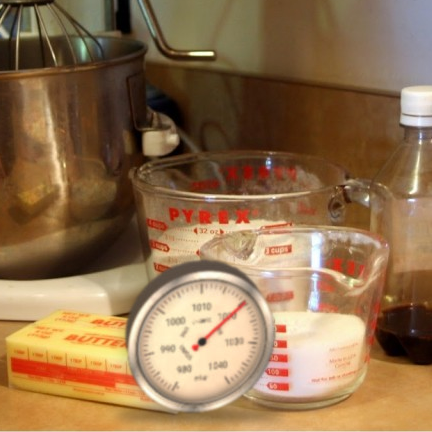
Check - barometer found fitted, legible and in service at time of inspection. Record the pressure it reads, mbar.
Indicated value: 1020 mbar
